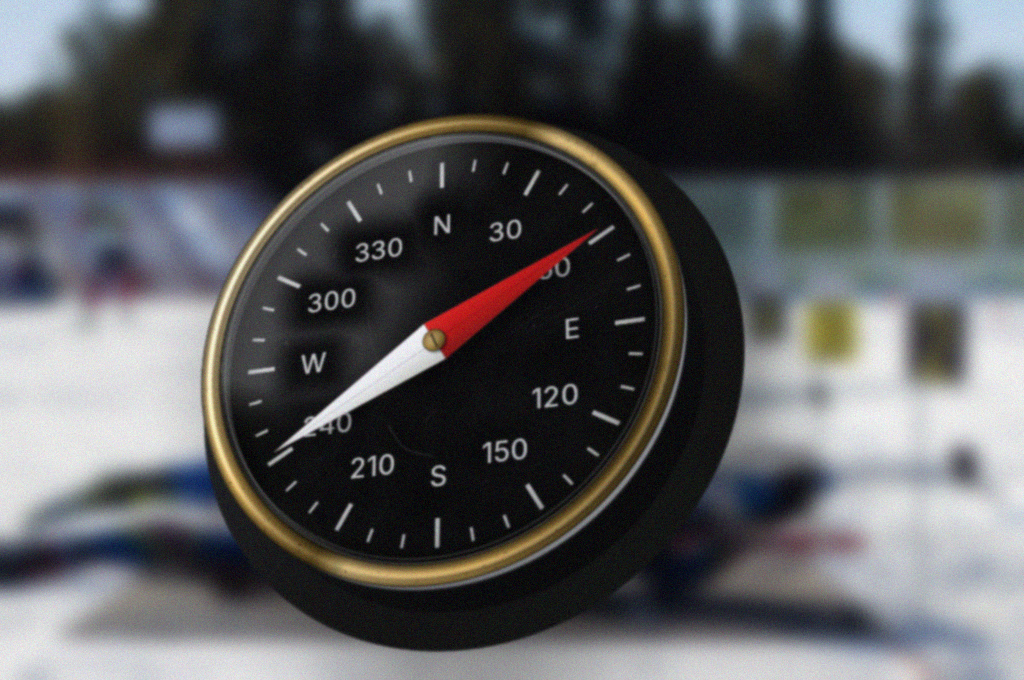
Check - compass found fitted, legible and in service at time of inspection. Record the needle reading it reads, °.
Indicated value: 60 °
